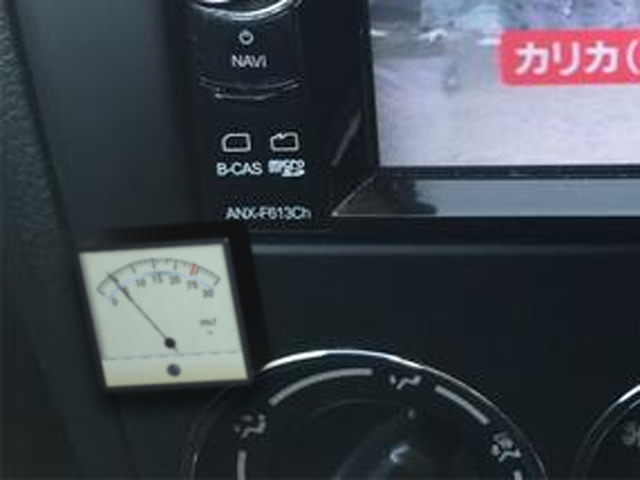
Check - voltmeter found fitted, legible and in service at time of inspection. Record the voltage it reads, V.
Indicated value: 5 V
